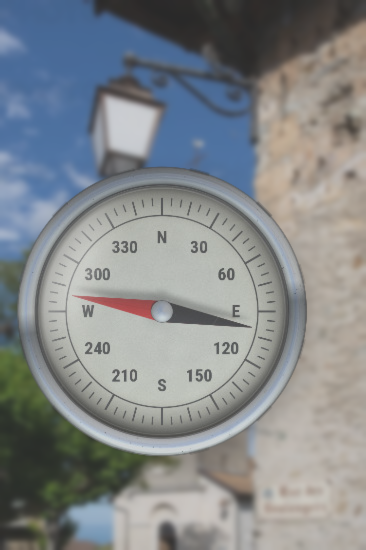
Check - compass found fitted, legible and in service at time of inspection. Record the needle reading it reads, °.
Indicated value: 280 °
